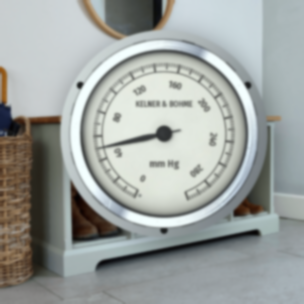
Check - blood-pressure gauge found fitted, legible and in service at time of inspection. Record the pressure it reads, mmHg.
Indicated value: 50 mmHg
